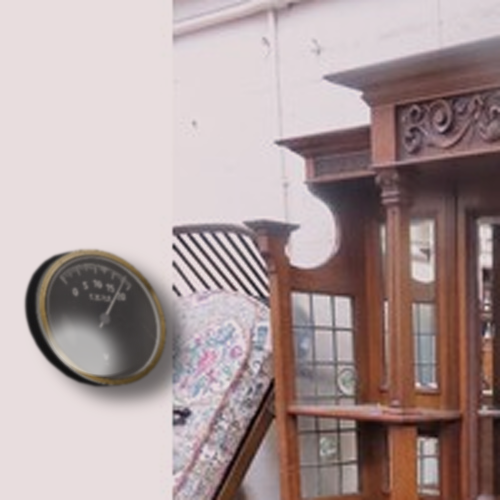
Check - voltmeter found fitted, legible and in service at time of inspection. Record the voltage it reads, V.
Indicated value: 17.5 V
